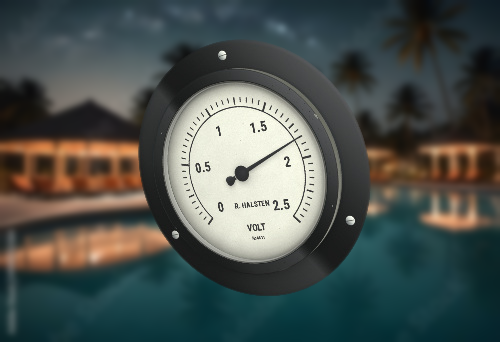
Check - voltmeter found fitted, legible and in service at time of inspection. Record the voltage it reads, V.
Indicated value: 1.85 V
